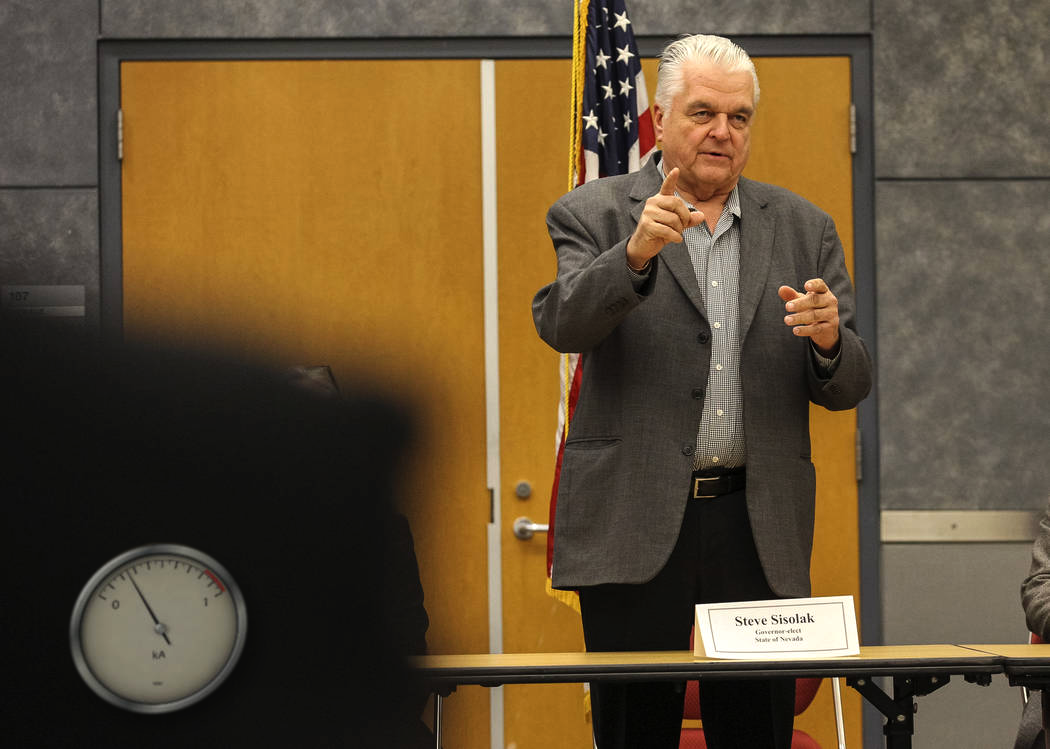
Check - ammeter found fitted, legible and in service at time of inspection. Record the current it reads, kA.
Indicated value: 0.25 kA
